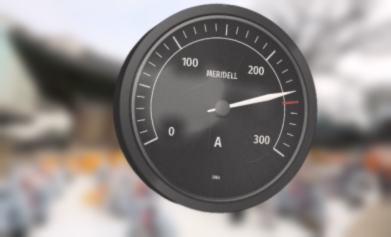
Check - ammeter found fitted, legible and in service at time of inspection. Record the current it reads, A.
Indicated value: 240 A
